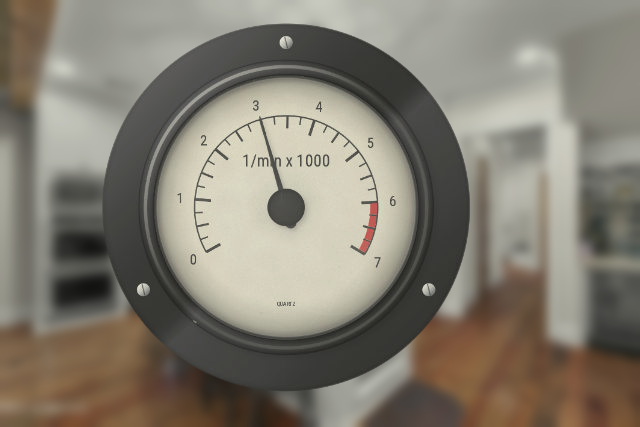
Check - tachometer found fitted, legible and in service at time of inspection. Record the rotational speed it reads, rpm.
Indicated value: 3000 rpm
